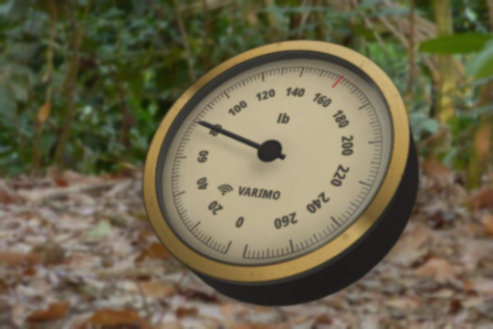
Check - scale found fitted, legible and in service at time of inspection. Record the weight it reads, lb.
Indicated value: 80 lb
